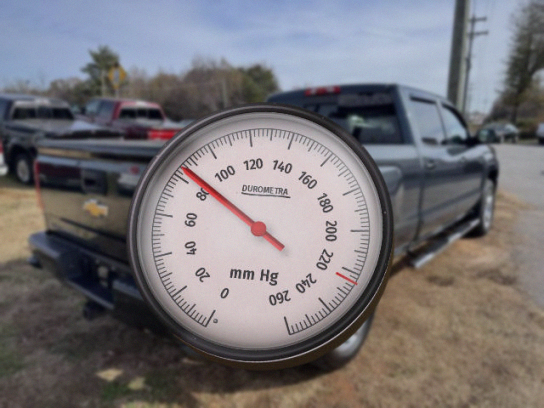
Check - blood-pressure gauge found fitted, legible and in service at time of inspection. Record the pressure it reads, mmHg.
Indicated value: 84 mmHg
